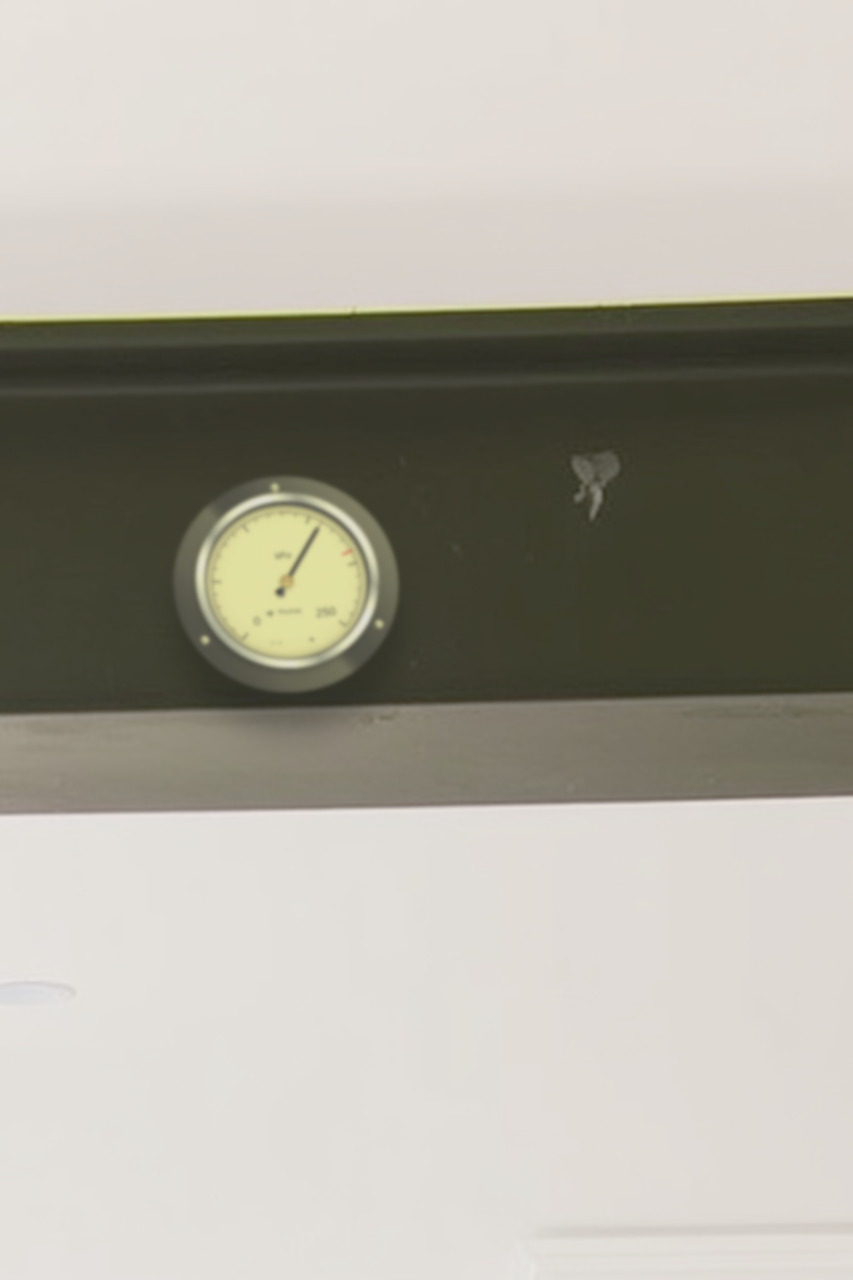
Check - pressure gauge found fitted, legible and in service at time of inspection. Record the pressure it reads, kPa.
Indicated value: 160 kPa
